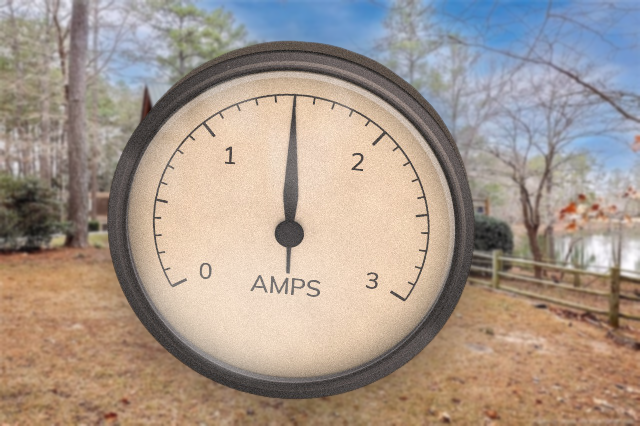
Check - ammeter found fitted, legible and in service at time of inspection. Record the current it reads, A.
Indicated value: 1.5 A
